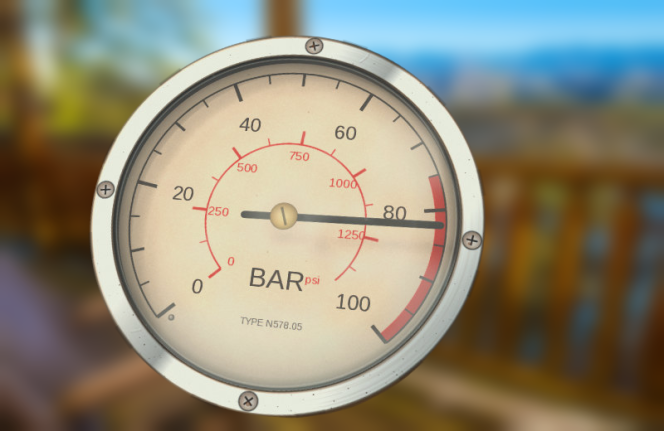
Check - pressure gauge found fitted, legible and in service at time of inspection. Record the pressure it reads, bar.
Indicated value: 82.5 bar
